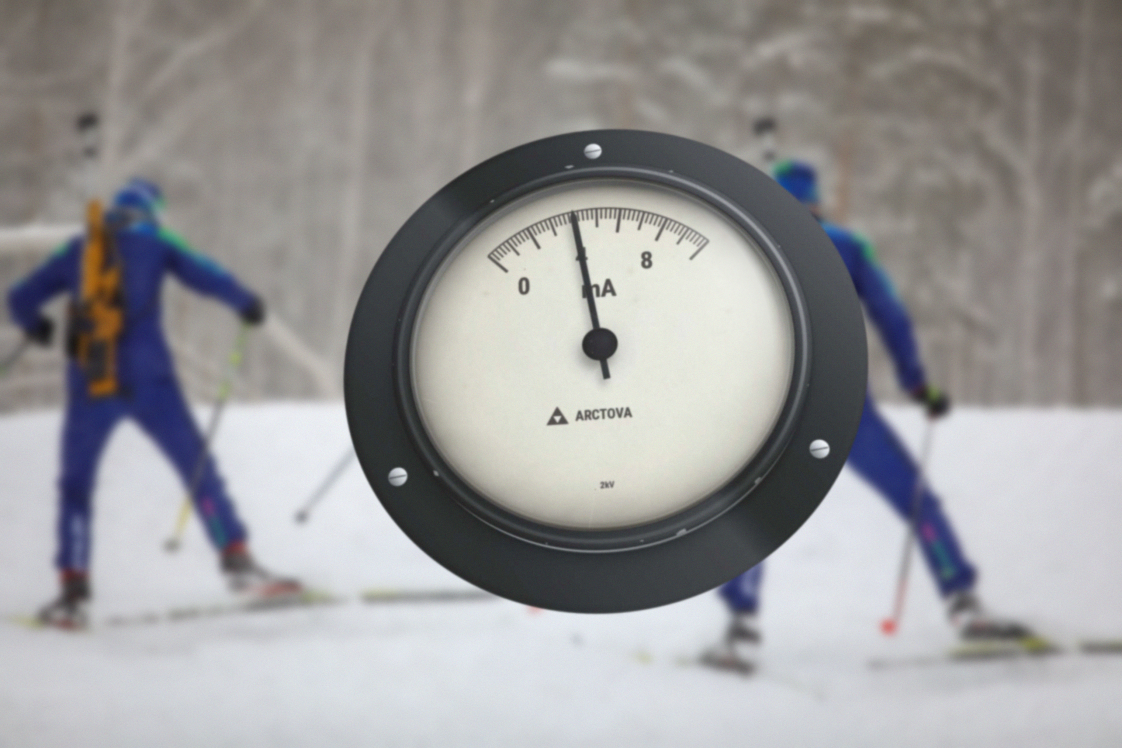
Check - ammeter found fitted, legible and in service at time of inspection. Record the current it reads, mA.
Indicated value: 4 mA
